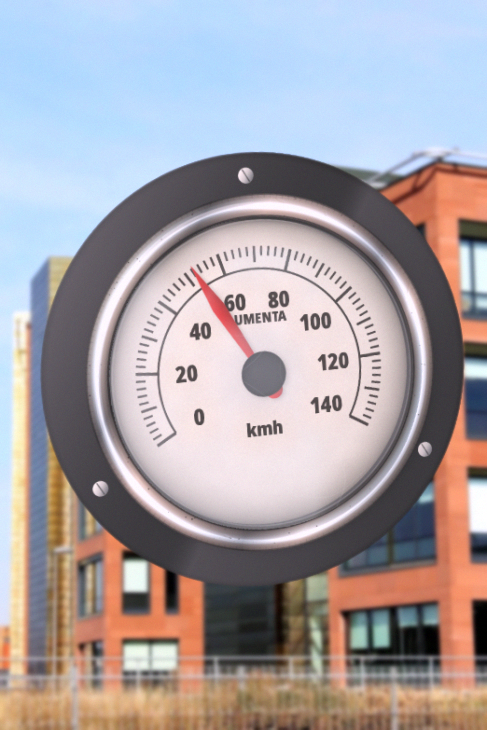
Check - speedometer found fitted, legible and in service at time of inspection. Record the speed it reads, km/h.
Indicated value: 52 km/h
